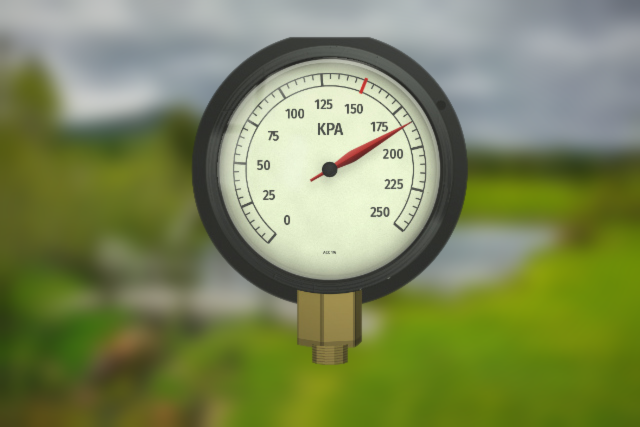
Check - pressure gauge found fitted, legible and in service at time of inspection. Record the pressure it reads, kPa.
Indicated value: 185 kPa
